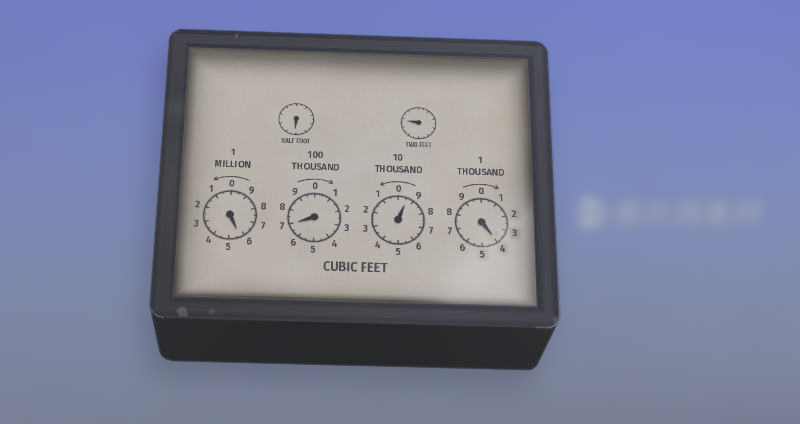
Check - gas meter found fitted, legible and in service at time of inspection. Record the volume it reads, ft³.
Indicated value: 569400 ft³
